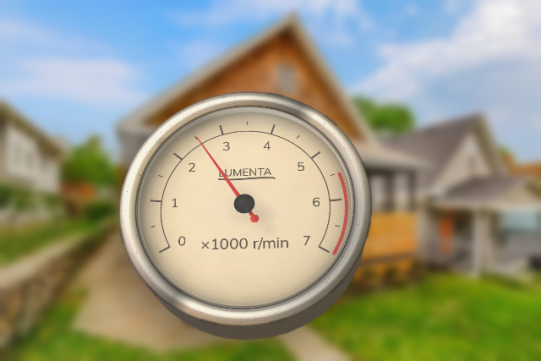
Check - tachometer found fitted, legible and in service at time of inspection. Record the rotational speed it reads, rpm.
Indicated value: 2500 rpm
